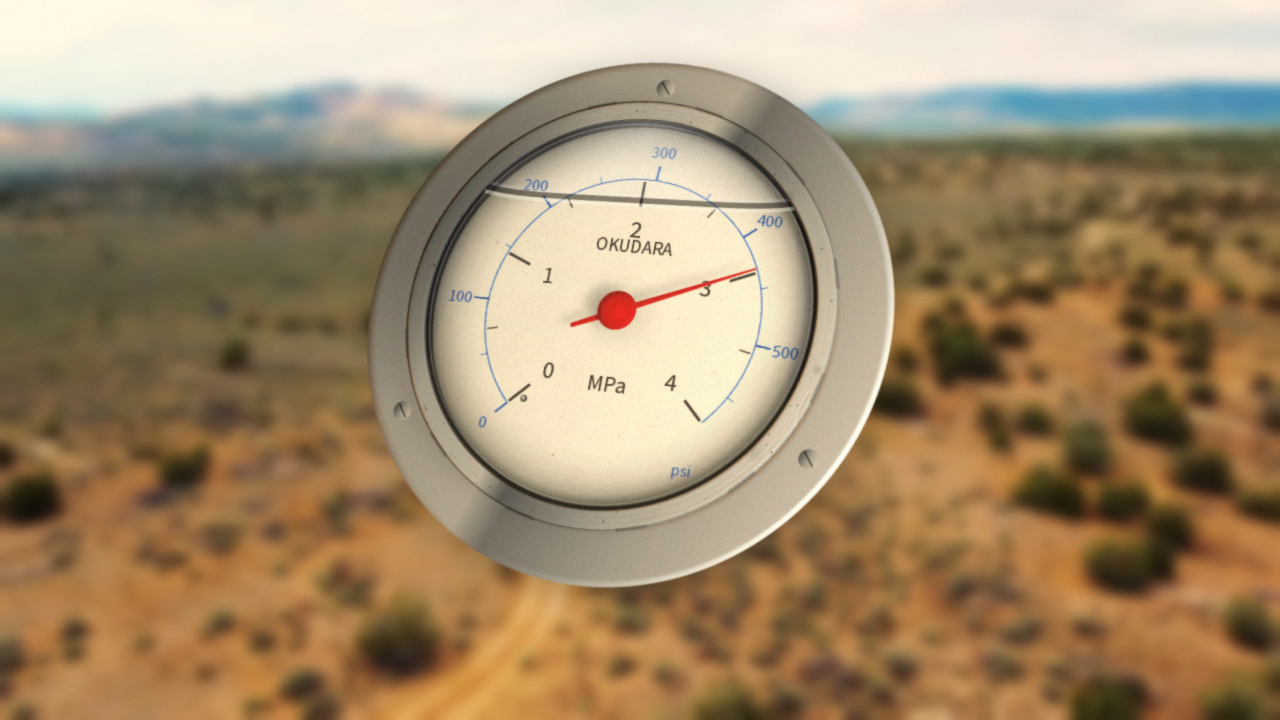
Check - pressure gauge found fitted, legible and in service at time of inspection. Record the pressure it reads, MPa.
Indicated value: 3 MPa
